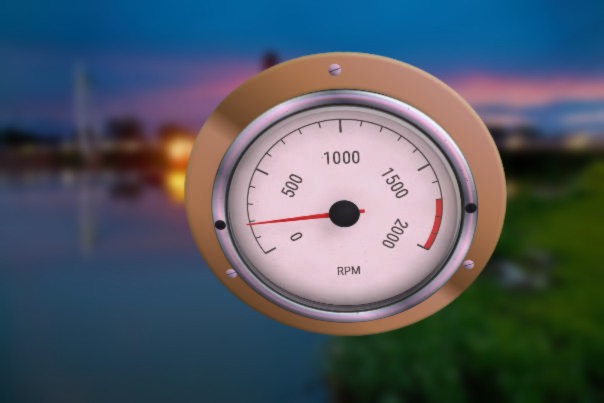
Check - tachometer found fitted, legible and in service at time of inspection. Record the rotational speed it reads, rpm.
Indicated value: 200 rpm
